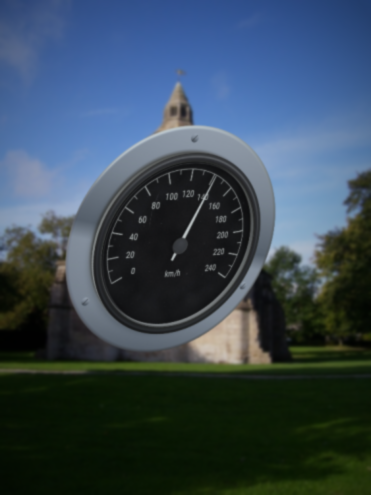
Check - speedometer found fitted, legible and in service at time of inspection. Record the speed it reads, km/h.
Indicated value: 140 km/h
